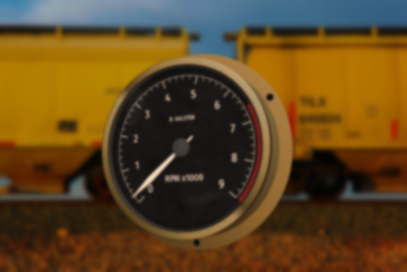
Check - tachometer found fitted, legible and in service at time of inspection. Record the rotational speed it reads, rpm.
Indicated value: 200 rpm
